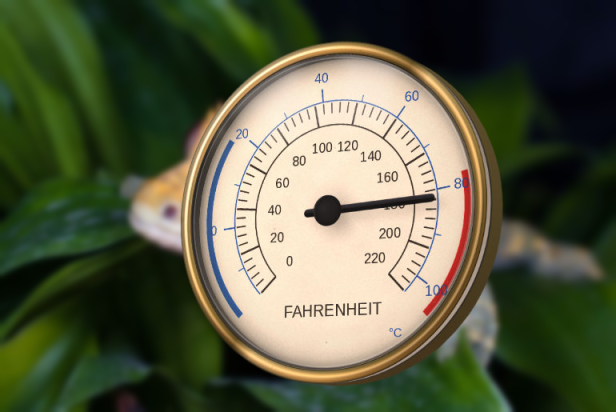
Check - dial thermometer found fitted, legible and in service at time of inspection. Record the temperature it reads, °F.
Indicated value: 180 °F
